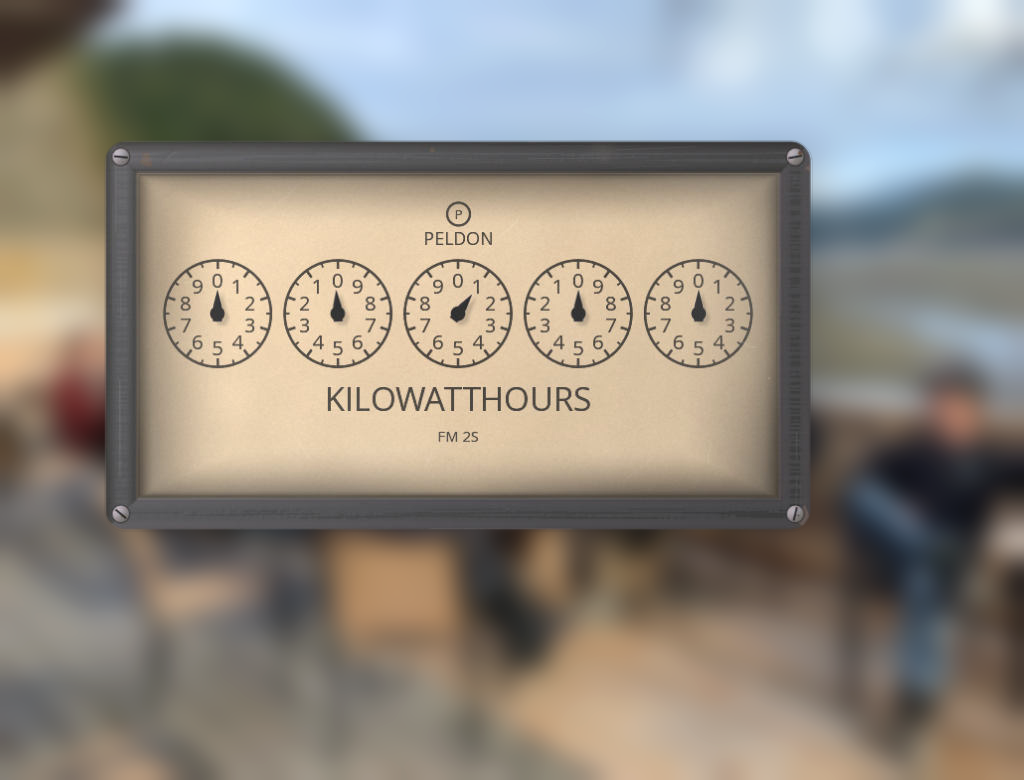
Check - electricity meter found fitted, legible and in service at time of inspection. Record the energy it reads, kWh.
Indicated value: 100 kWh
